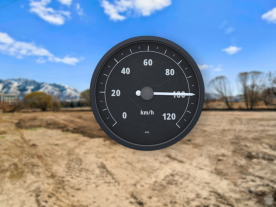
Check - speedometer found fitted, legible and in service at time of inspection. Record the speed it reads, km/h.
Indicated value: 100 km/h
